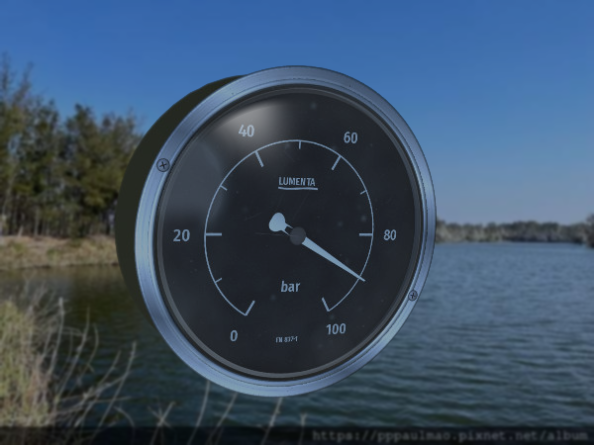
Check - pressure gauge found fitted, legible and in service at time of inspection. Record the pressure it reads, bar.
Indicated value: 90 bar
